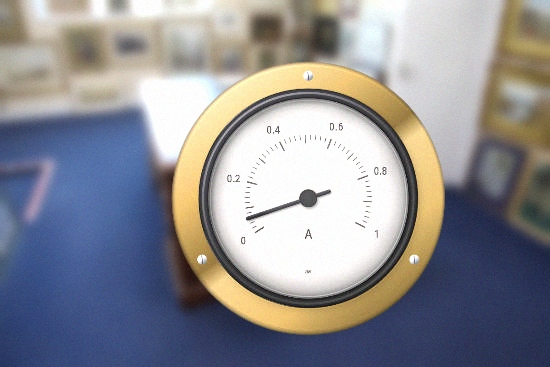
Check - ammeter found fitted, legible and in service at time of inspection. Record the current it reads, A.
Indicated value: 0.06 A
